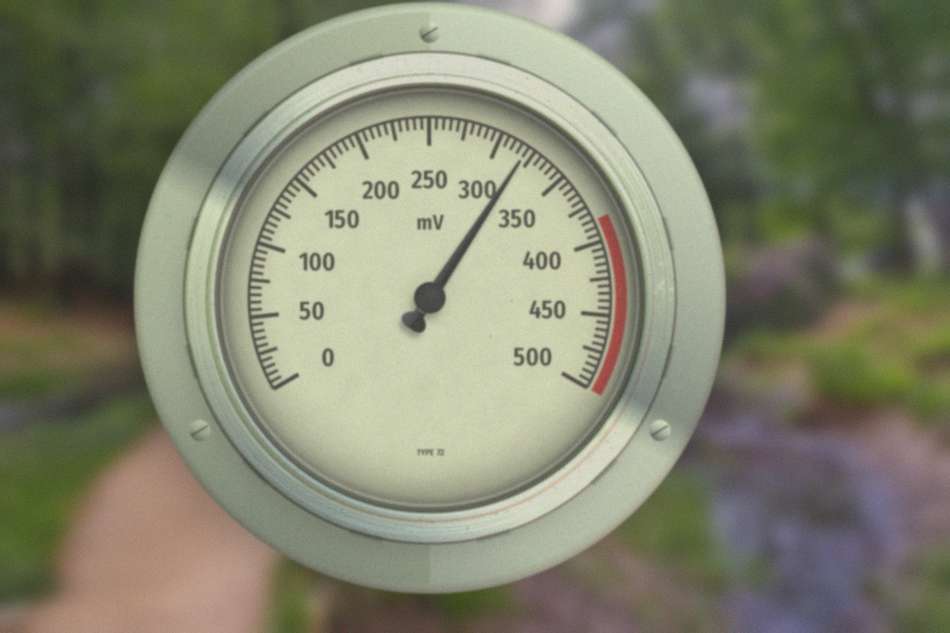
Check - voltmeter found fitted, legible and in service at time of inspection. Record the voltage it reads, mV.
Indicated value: 320 mV
